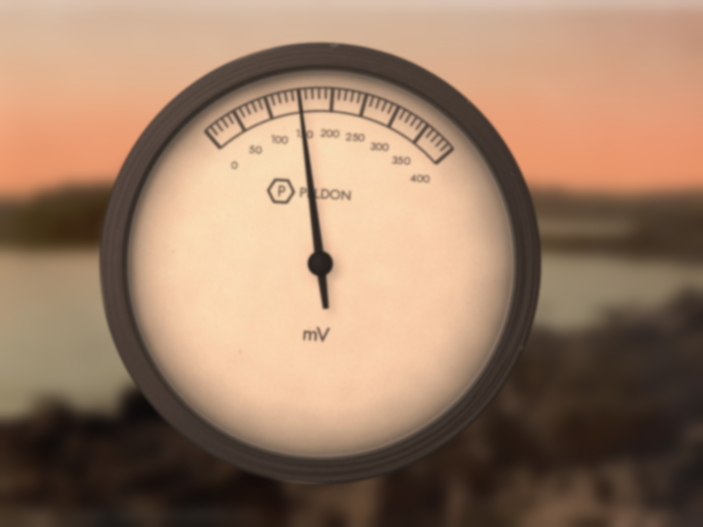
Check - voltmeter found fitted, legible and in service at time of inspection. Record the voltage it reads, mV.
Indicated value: 150 mV
